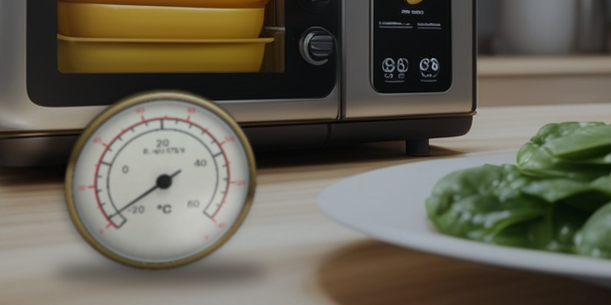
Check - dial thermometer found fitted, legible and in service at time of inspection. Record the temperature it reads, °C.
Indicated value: -16 °C
